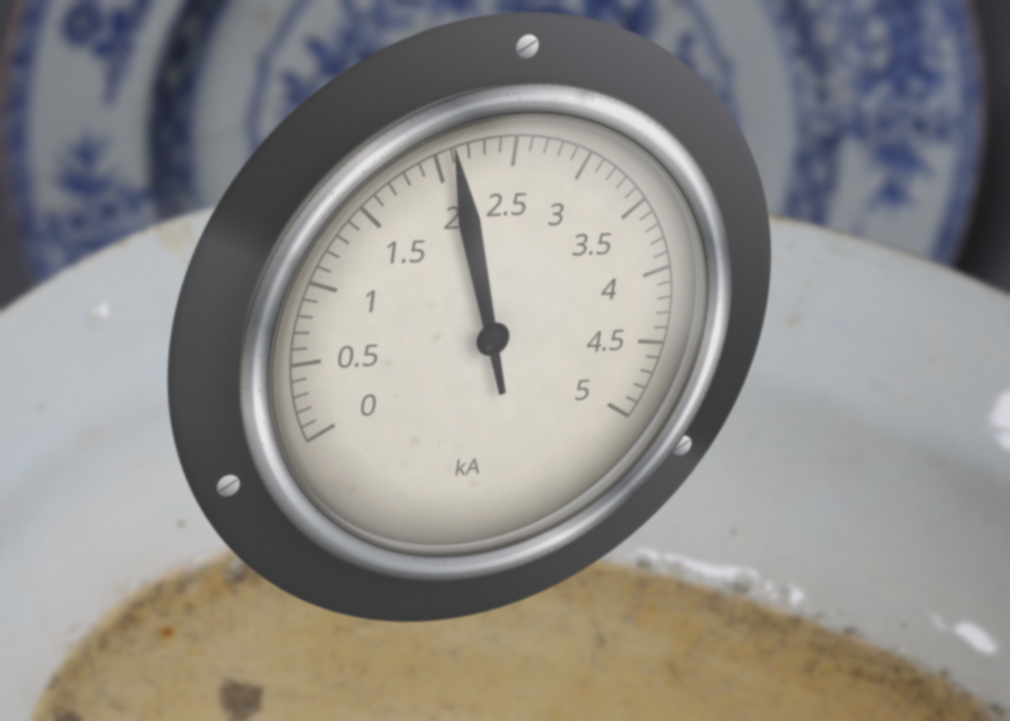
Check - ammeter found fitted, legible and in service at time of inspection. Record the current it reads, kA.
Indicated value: 2.1 kA
